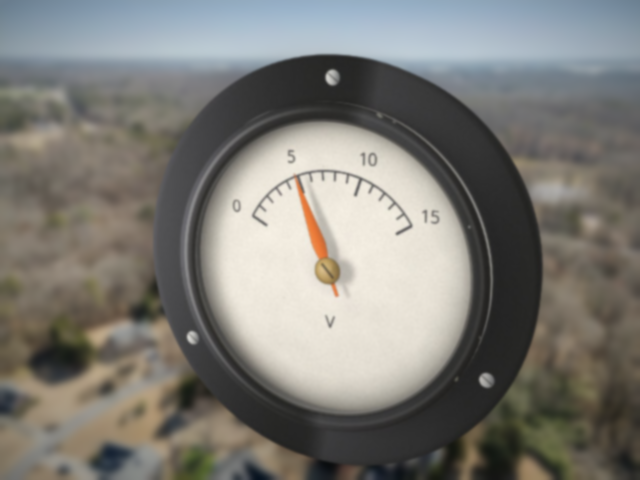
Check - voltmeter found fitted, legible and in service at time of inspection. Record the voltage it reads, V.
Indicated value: 5 V
